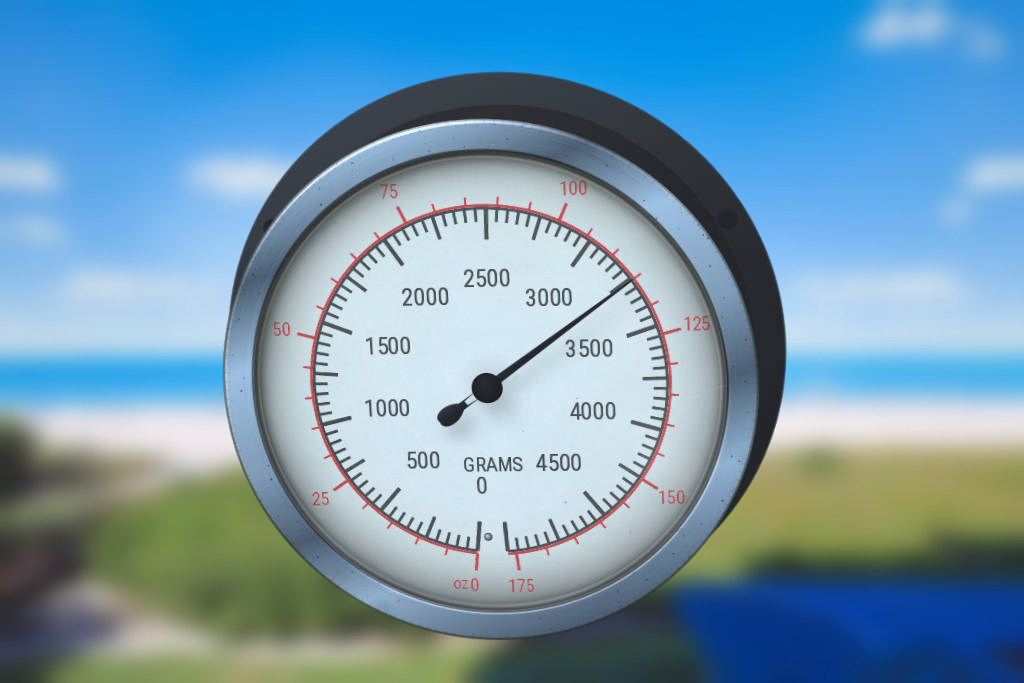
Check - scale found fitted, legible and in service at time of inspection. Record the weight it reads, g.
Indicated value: 3250 g
